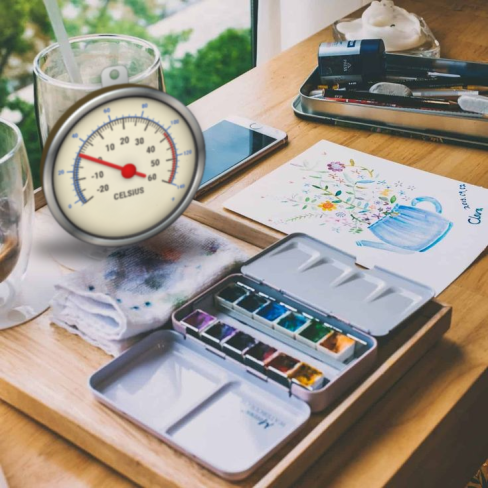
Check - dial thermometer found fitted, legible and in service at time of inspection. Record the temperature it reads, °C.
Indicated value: 0 °C
